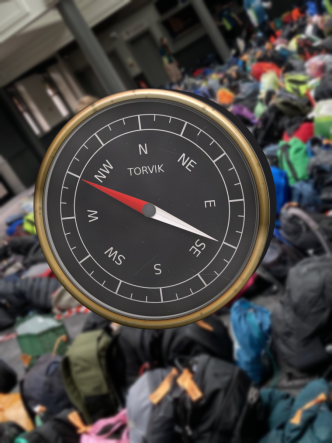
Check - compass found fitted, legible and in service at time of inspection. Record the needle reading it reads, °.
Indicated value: 300 °
